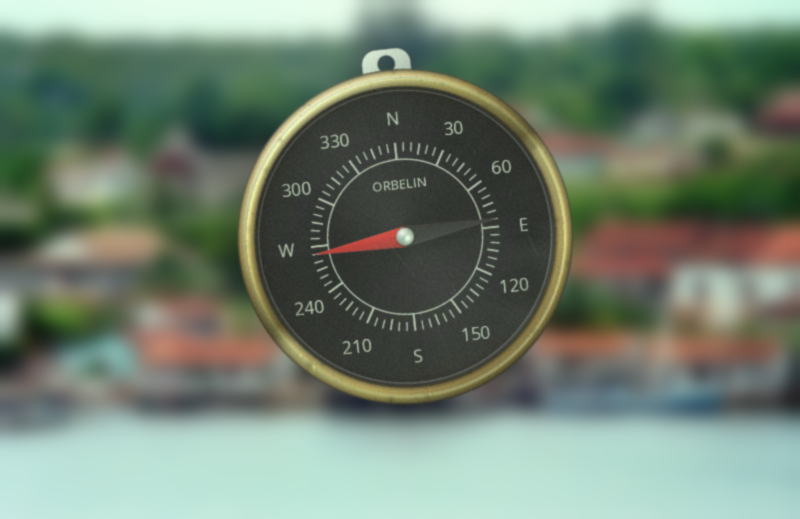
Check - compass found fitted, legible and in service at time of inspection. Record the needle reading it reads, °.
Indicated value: 265 °
